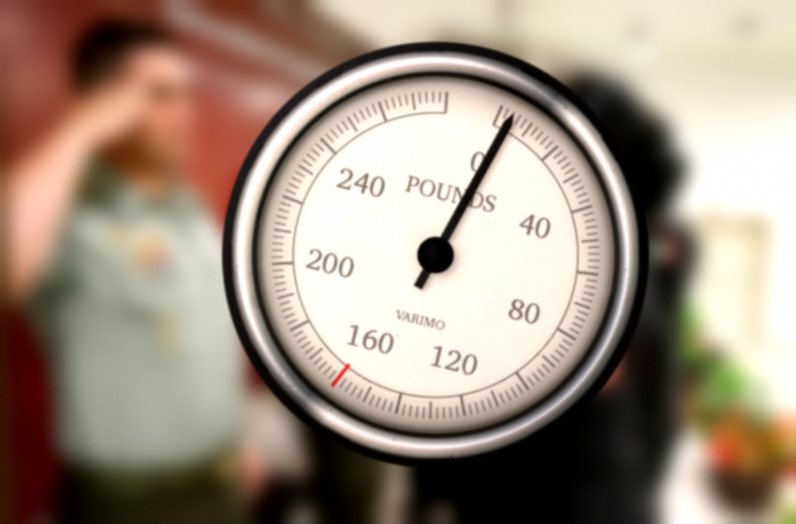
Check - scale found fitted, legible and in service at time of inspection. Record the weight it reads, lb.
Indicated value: 4 lb
